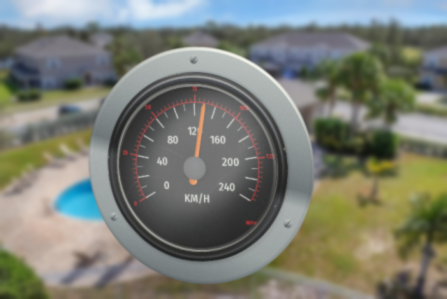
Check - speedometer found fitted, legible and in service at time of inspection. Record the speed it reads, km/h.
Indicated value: 130 km/h
